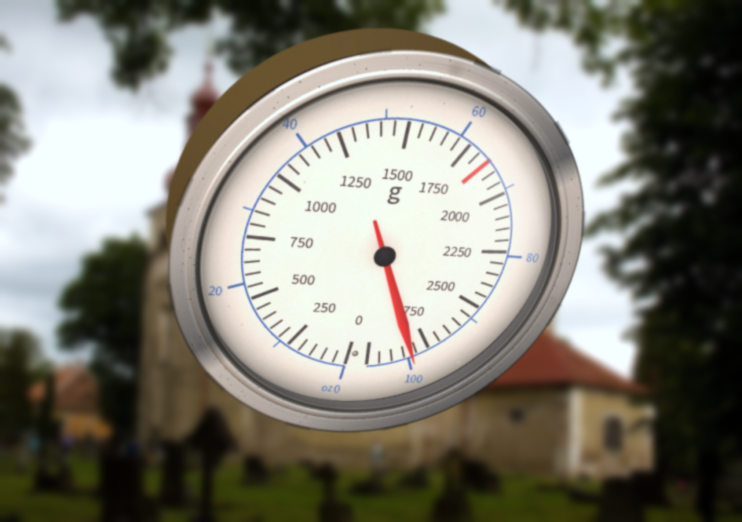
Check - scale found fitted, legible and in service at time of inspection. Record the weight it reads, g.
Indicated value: 2825 g
